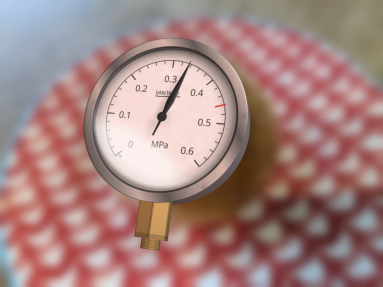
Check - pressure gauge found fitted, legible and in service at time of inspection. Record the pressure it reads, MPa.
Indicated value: 0.34 MPa
